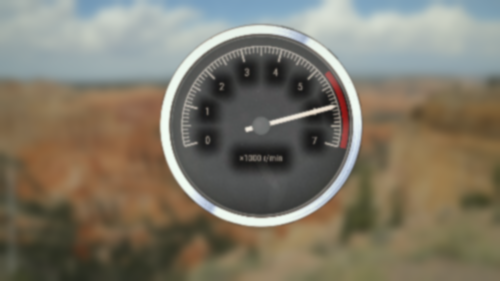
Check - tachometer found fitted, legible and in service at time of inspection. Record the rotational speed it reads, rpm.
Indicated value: 6000 rpm
